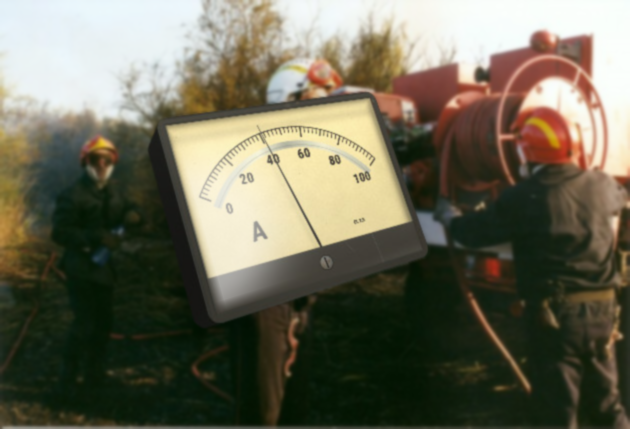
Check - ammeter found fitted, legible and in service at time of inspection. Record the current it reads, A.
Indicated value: 40 A
